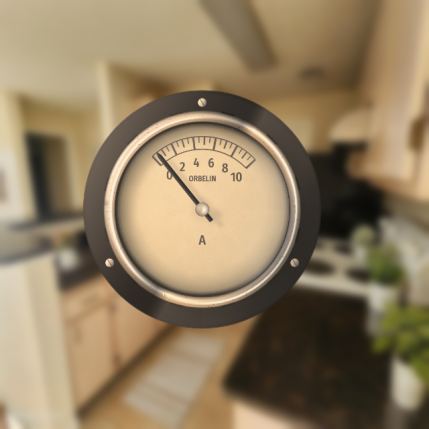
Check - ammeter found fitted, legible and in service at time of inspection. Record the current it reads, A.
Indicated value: 0.5 A
